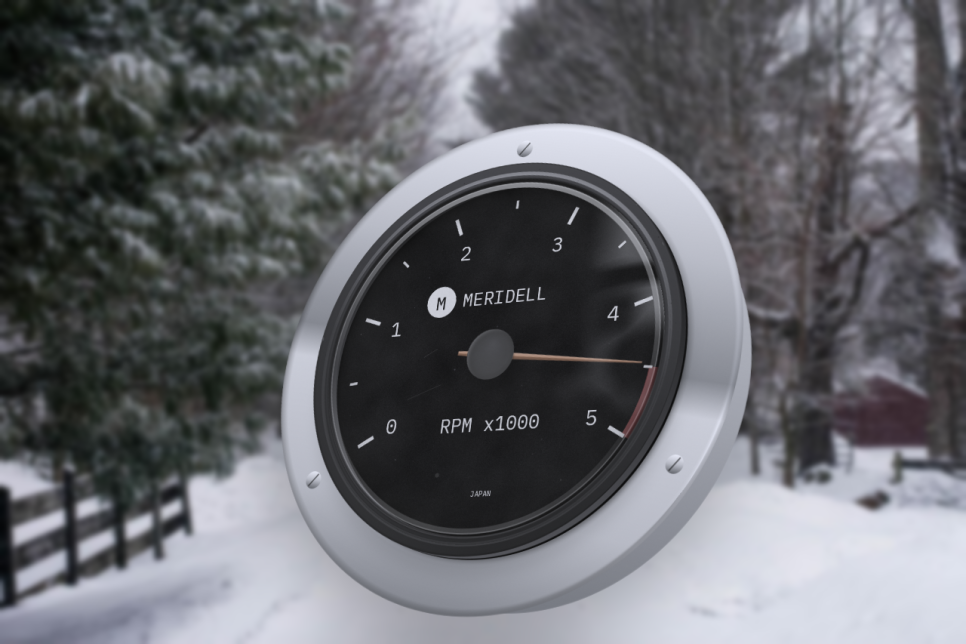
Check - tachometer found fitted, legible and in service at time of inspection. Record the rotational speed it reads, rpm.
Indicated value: 4500 rpm
